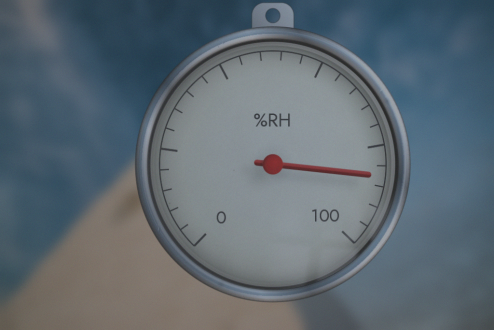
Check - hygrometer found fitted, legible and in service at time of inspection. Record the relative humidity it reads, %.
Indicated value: 86 %
